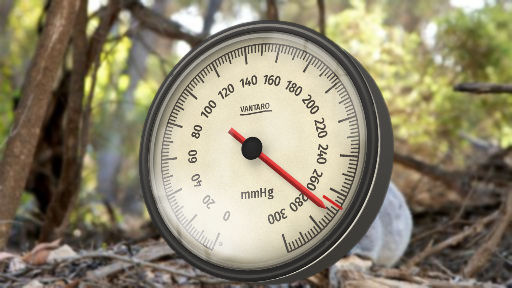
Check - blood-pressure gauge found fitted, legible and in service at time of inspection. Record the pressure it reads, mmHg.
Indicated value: 270 mmHg
